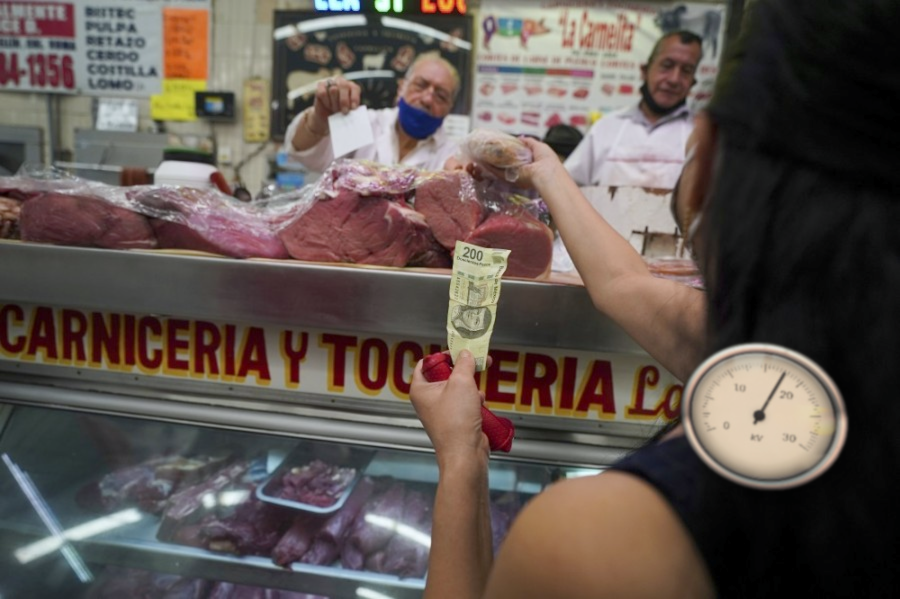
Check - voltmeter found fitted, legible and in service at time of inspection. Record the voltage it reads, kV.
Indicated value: 17.5 kV
